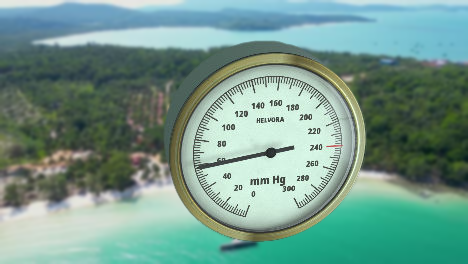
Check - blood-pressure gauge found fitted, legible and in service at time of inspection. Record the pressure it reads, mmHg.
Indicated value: 60 mmHg
